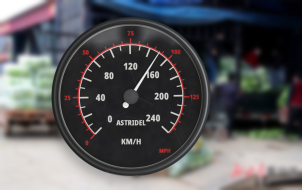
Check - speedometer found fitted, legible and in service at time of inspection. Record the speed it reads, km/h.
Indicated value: 150 km/h
